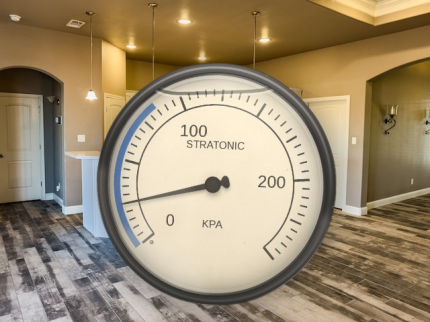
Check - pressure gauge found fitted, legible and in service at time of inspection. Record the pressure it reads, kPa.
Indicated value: 25 kPa
